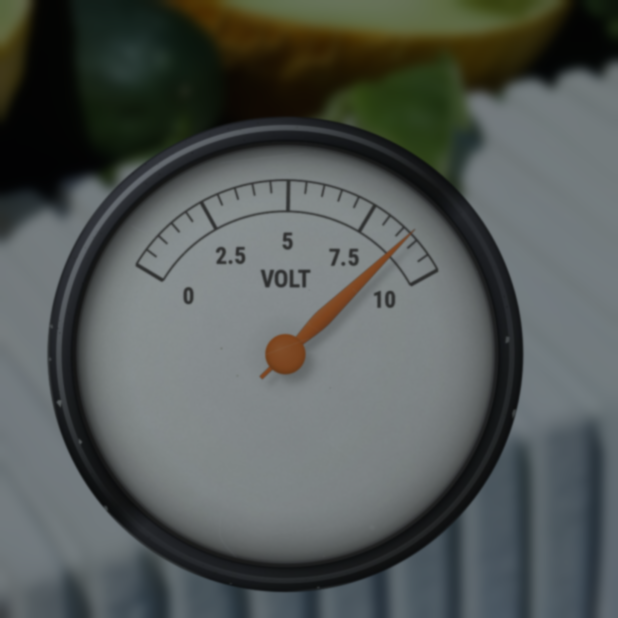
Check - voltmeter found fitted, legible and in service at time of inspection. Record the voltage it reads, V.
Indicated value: 8.75 V
